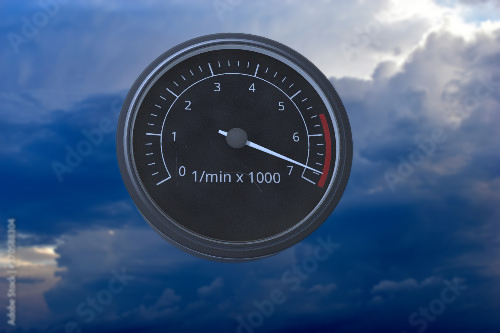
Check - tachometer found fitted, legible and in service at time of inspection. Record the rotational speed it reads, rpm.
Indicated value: 6800 rpm
